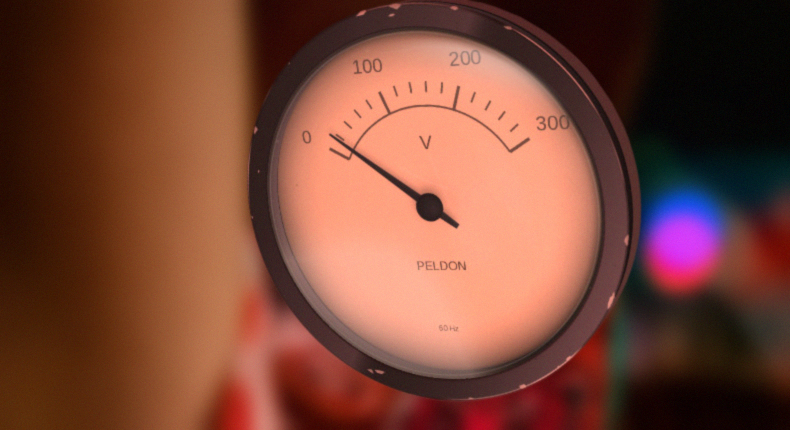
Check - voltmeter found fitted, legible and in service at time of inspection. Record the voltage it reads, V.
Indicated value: 20 V
